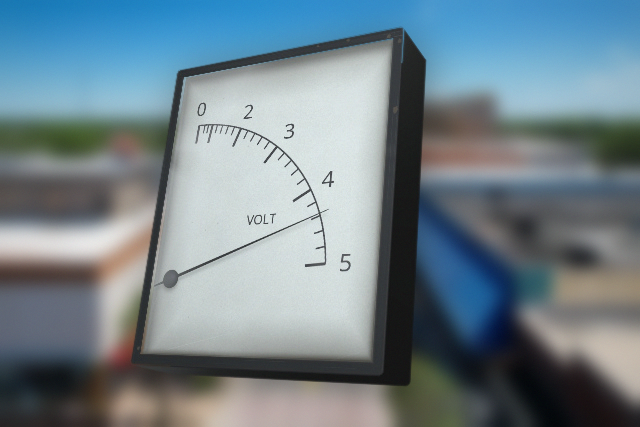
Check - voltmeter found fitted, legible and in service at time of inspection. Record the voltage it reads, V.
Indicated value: 4.4 V
